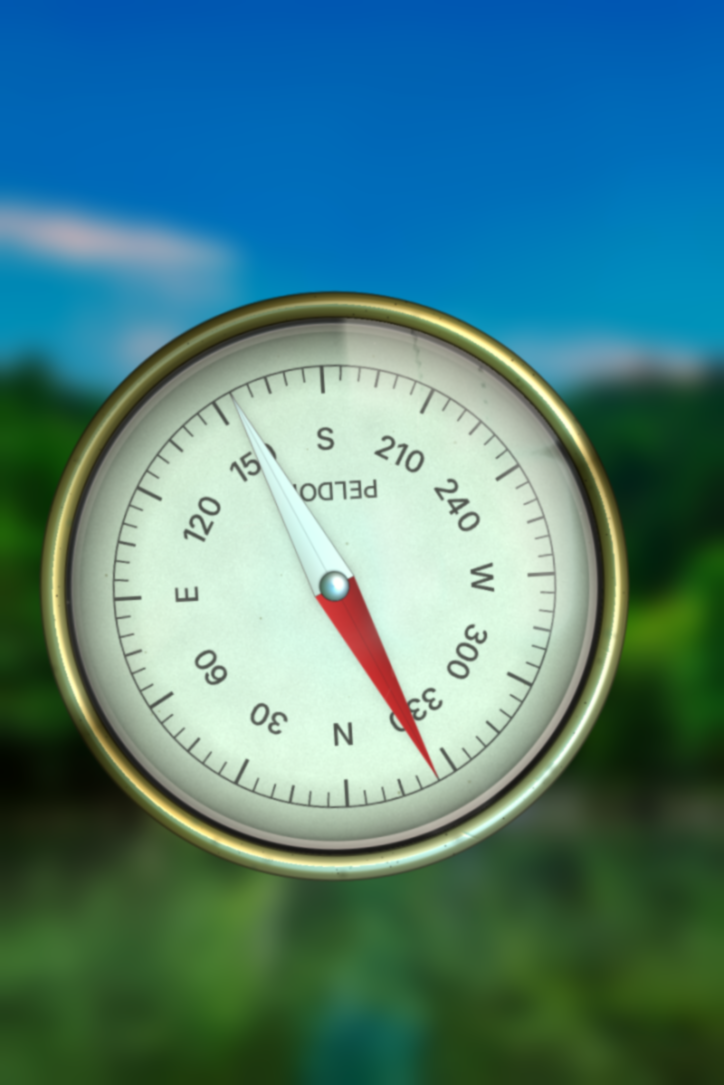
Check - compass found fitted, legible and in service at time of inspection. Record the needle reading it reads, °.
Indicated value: 335 °
